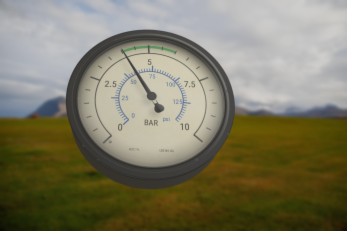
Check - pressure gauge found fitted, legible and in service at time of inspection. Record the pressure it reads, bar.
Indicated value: 4 bar
